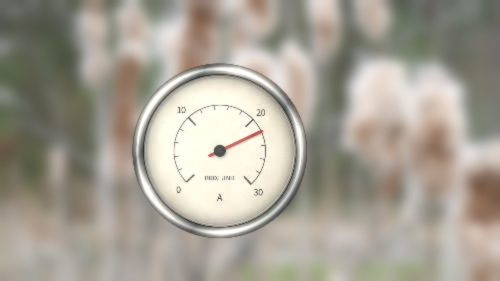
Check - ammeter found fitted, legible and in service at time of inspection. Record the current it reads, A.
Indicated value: 22 A
